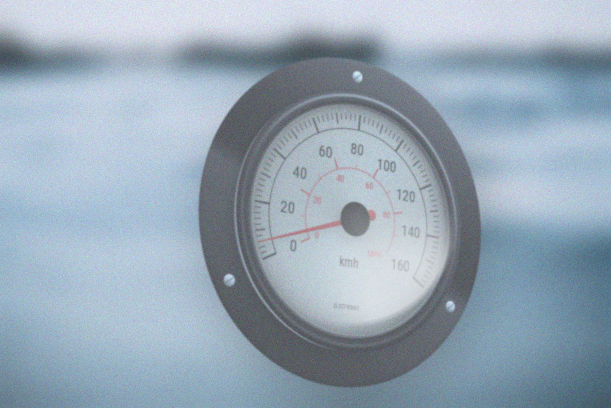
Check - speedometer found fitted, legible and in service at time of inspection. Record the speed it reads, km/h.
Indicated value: 6 km/h
